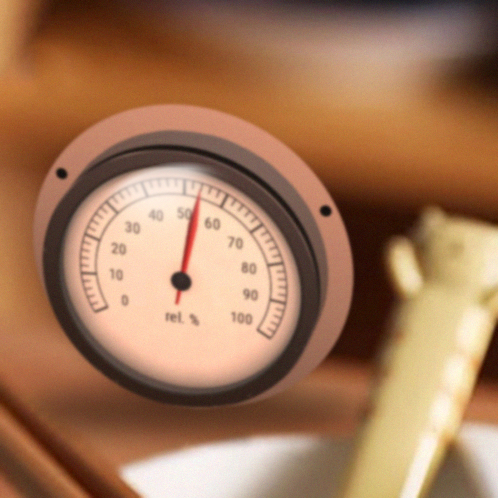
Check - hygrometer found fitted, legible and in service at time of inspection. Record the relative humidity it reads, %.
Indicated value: 54 %
